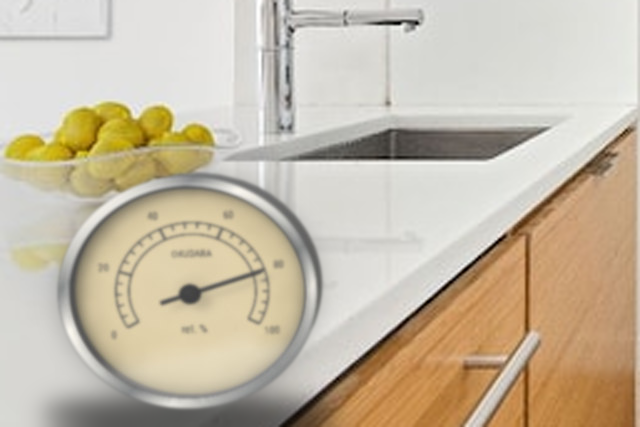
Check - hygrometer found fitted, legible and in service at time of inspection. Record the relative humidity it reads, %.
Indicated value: 80 %
